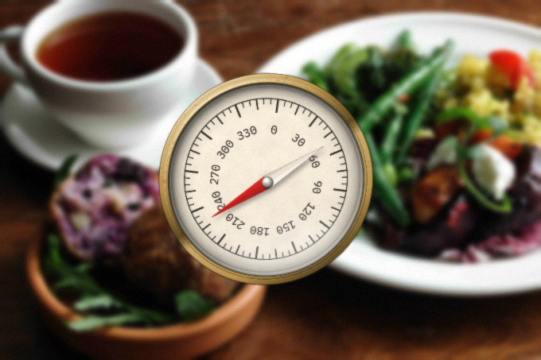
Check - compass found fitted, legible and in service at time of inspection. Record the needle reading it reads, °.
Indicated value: 230 °
